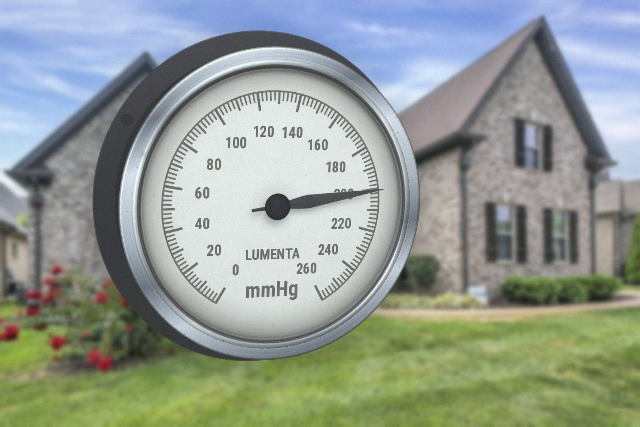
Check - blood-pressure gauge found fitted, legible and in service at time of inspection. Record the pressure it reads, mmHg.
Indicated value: 200 mmHg
